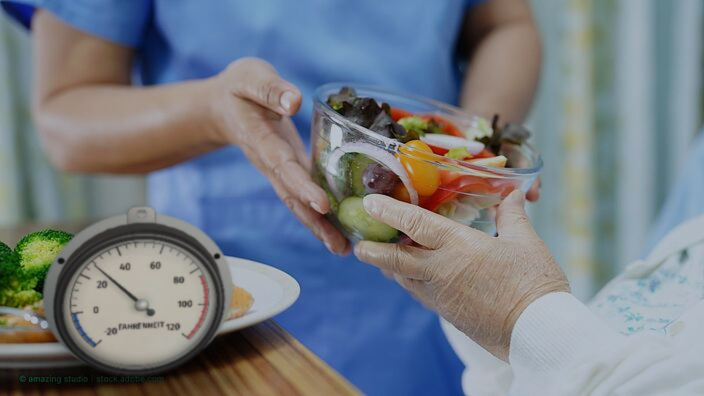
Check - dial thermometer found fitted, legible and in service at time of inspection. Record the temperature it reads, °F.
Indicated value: 28 °F
